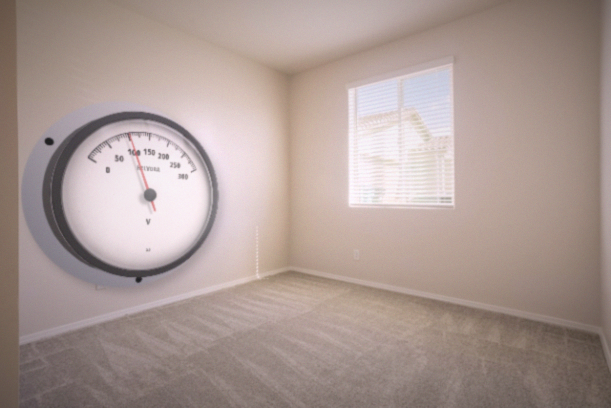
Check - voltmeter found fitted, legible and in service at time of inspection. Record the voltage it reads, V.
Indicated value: 100 V
